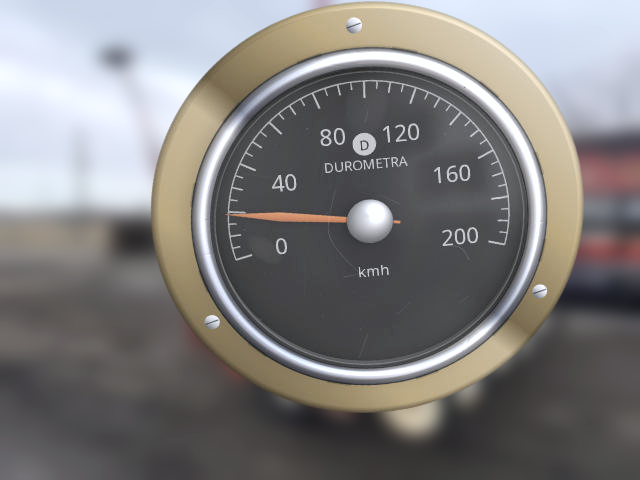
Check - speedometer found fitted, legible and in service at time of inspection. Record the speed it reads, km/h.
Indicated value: 20 km/h
